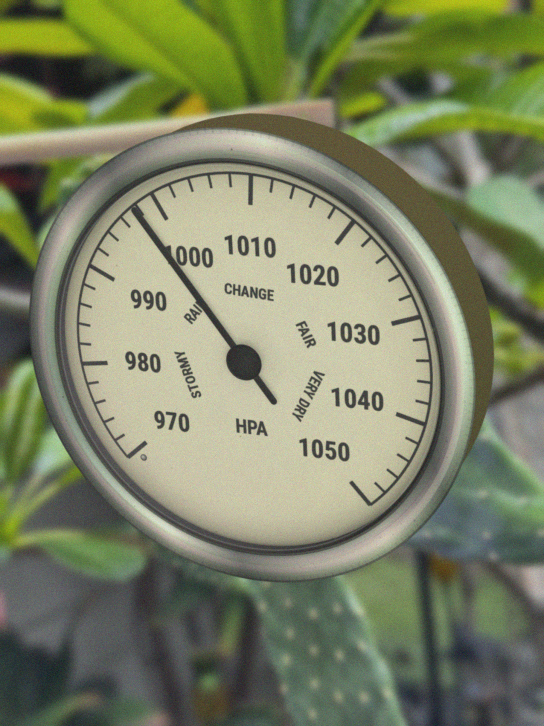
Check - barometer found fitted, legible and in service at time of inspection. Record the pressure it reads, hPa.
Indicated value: 998 hPa
